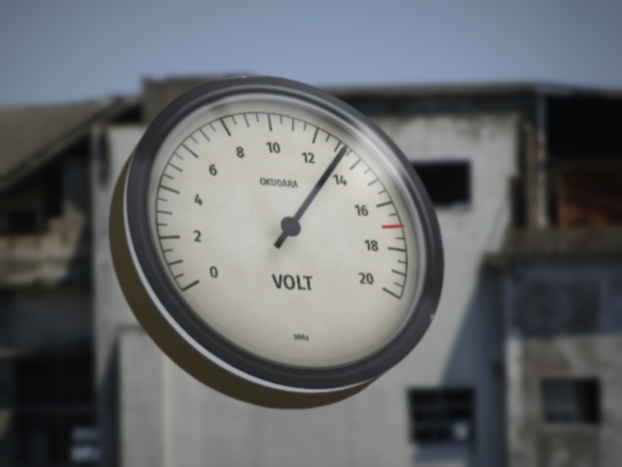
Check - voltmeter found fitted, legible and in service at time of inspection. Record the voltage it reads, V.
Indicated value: 13.25 V
